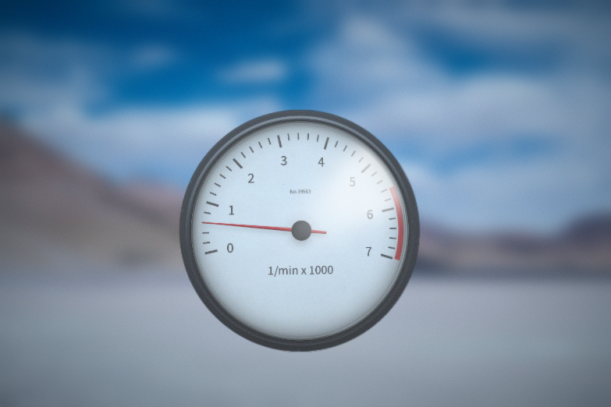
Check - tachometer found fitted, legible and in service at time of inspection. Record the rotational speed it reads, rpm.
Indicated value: 600 rpm
